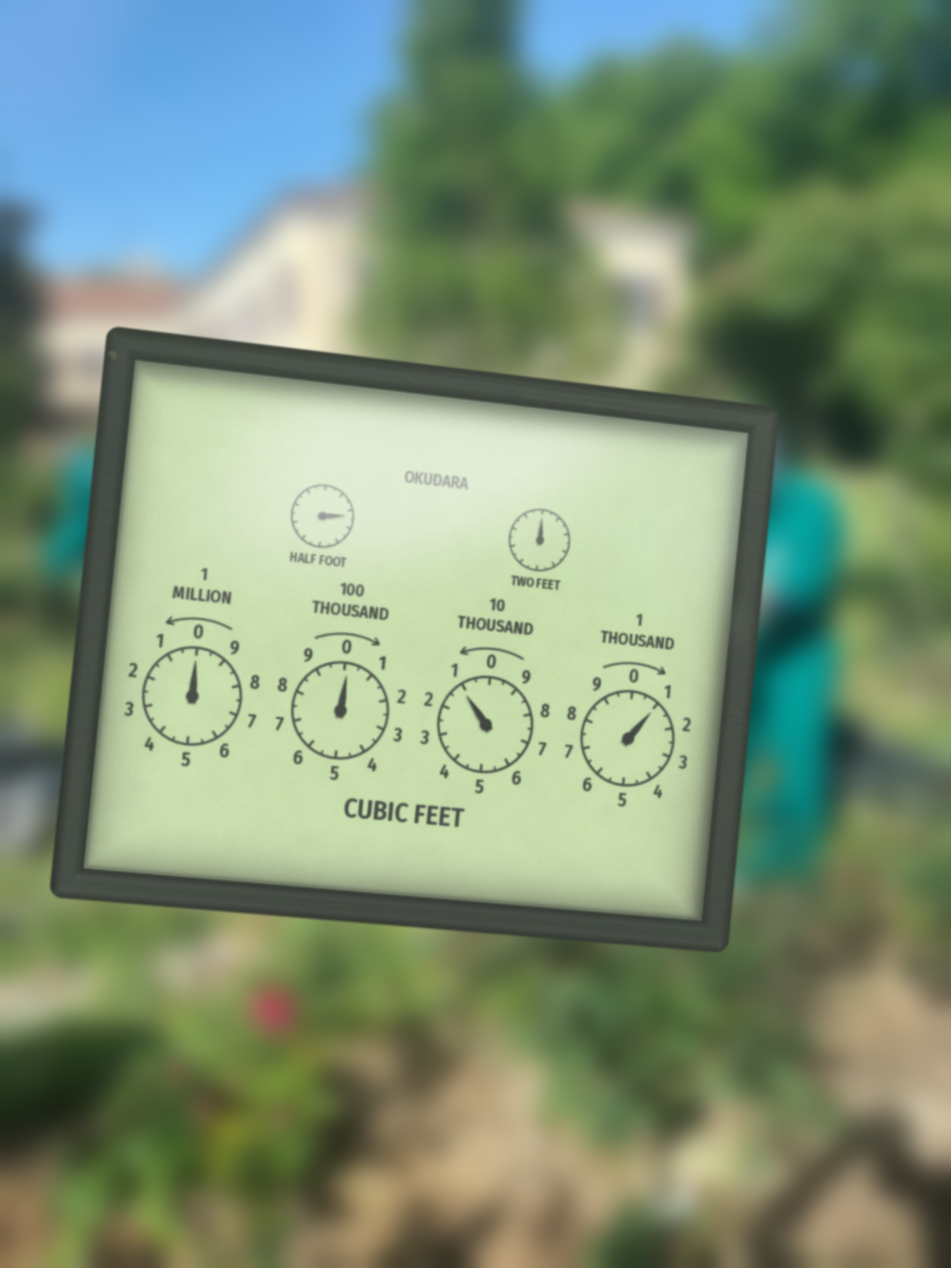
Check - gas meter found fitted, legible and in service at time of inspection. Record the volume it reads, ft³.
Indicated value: 1100 ft³
